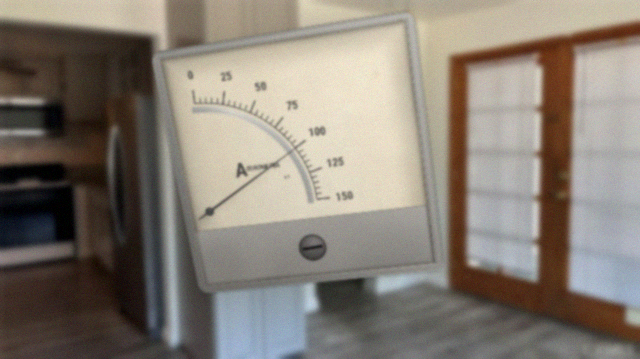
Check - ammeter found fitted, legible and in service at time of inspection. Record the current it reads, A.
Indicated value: 100 A
